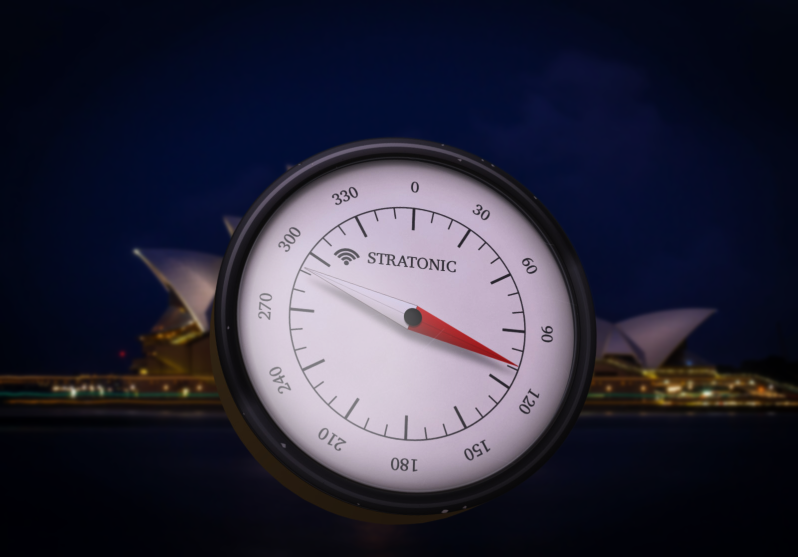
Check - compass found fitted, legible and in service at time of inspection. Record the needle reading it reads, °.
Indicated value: 110 °
